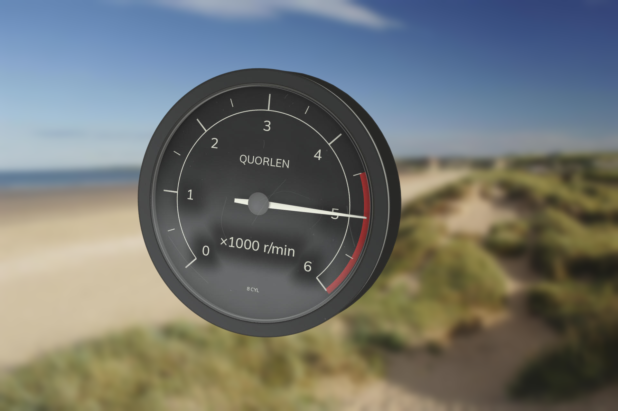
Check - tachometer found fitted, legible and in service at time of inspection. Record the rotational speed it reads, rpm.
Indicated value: 5000 rpm
